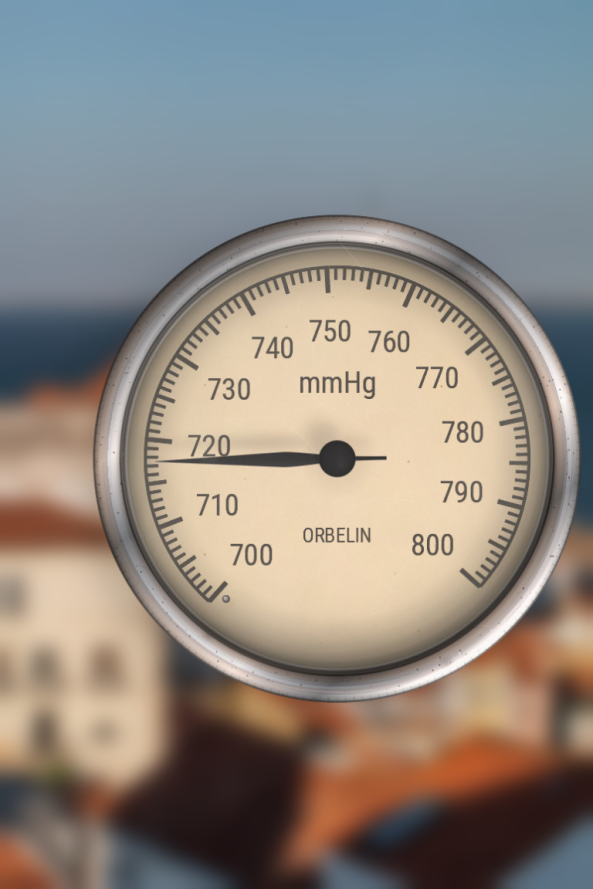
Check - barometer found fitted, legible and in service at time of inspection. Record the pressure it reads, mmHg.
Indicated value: 717.5 mmHg
